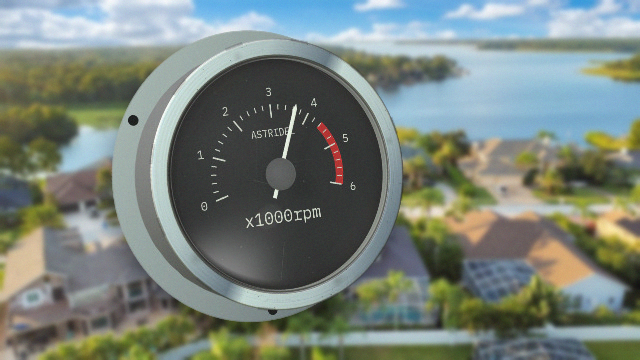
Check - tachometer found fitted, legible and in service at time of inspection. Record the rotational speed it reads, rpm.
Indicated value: 3600 rpm
